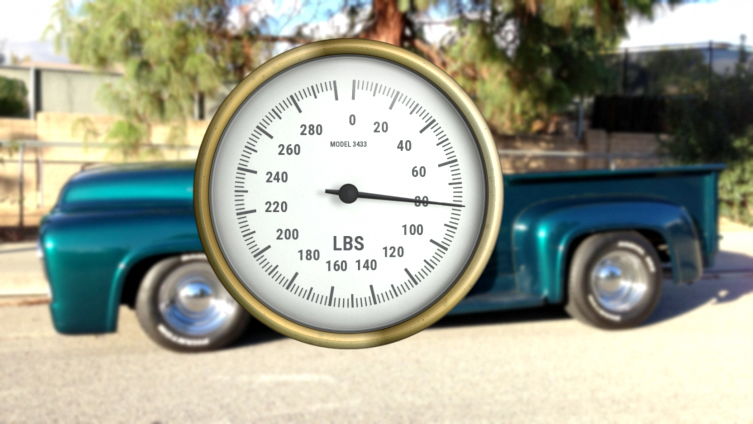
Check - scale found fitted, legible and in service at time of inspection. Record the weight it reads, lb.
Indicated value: 80 lb
